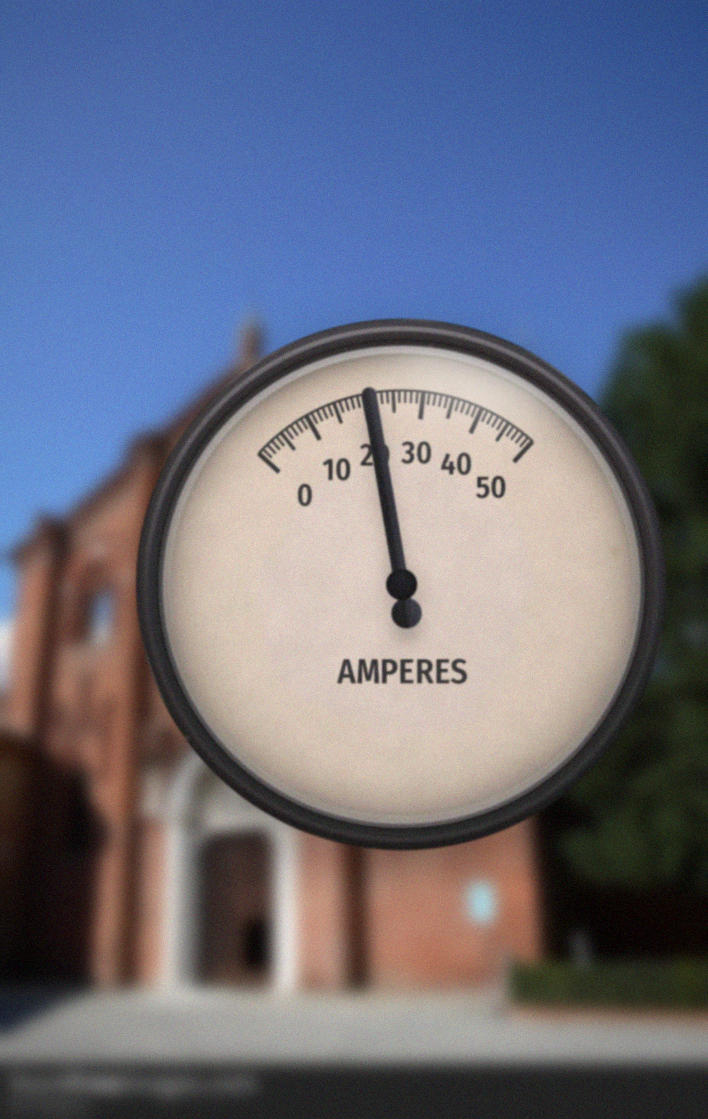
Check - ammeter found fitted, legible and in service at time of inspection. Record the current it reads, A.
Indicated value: 21 A
